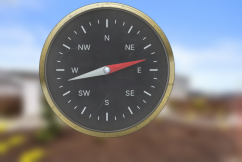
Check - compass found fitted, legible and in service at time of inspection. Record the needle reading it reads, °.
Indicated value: 75 °
